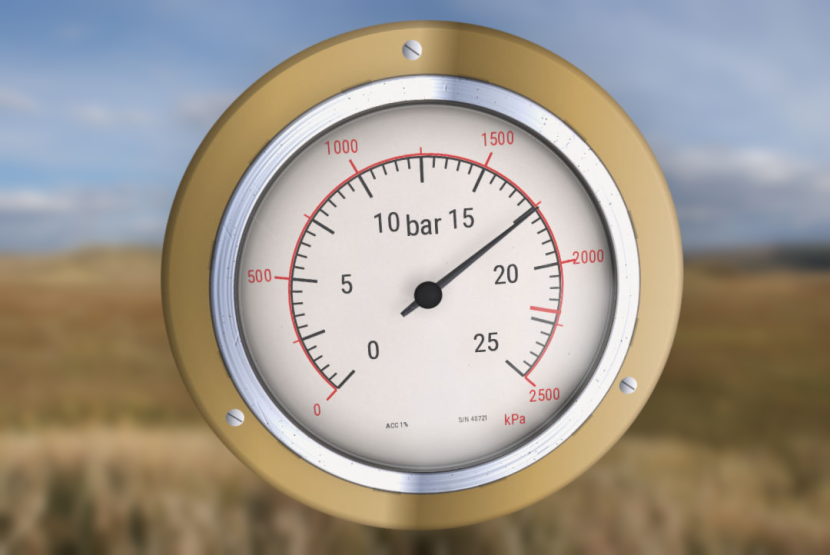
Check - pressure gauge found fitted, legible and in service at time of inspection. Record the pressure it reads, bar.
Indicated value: 17.5 bar
